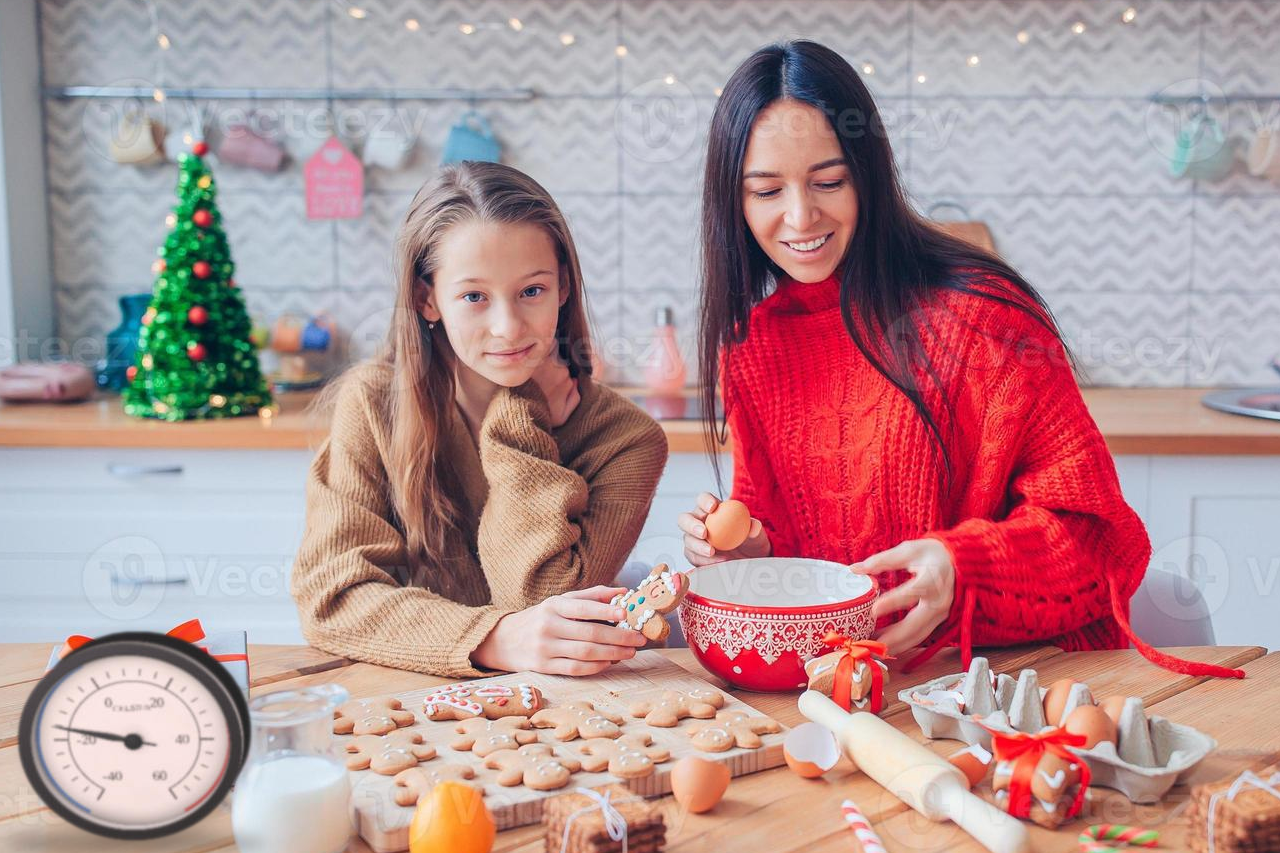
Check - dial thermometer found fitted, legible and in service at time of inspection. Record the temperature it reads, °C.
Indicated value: -16 °C
